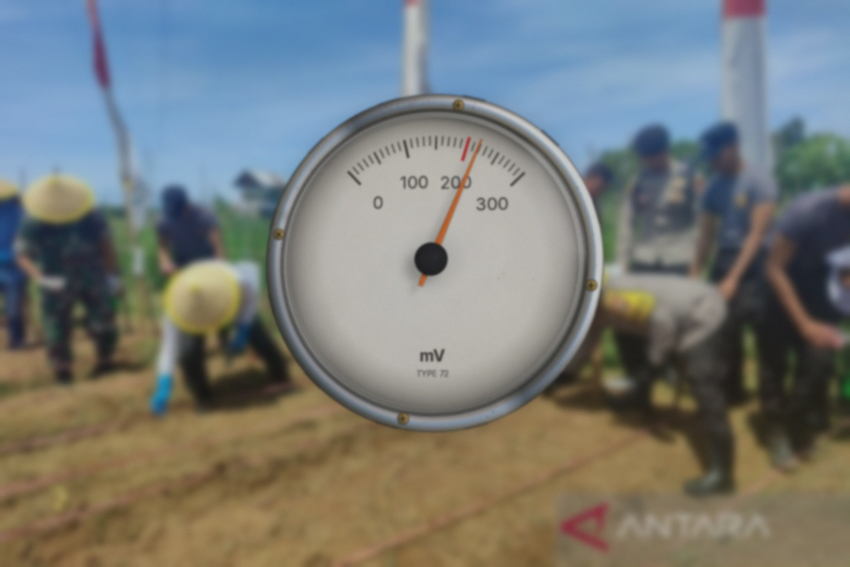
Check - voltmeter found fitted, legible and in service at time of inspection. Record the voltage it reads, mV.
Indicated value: 220 mV
